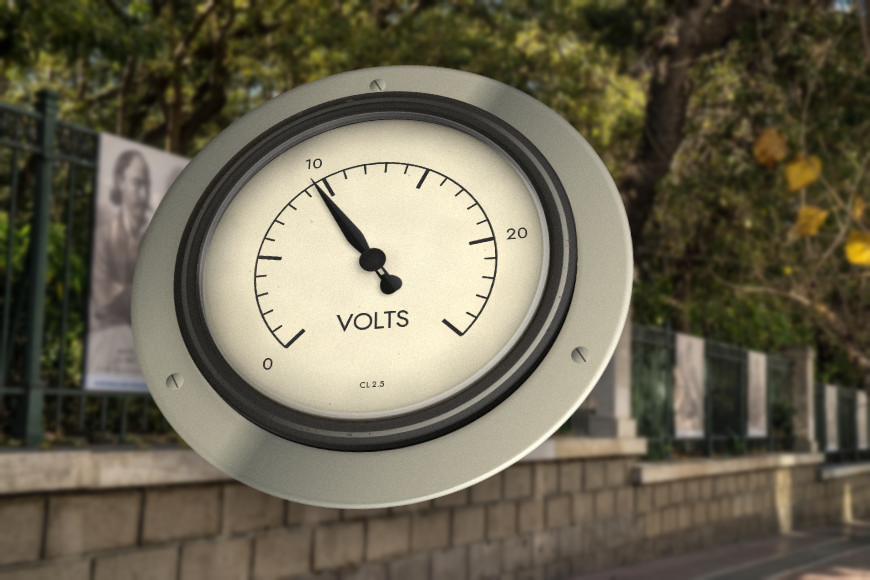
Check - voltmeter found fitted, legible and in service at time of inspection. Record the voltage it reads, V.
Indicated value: 9.5 V
